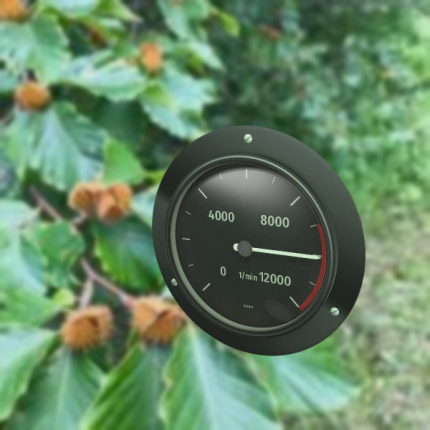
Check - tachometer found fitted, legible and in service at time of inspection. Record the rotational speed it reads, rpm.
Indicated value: 10000 rpm
